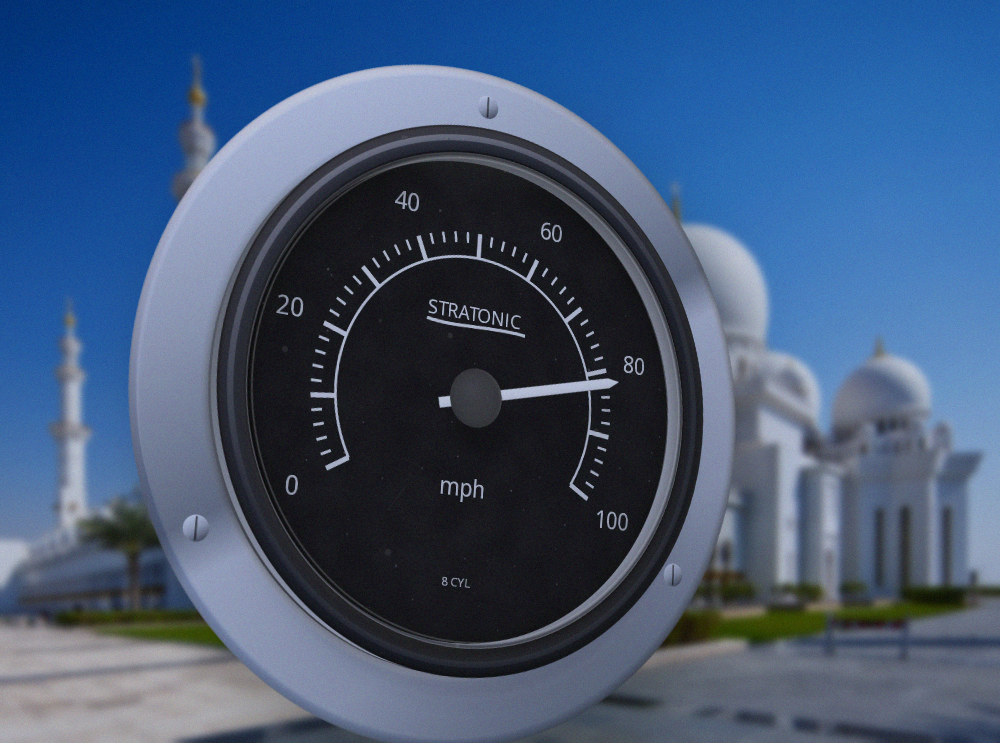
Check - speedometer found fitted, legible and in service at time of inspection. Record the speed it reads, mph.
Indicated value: 82 mph
